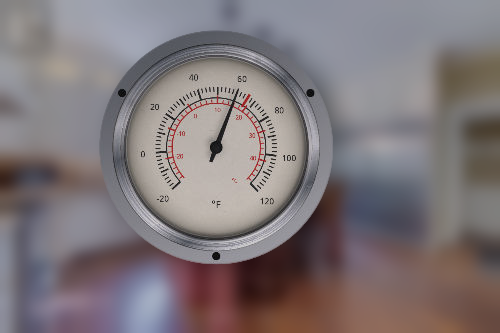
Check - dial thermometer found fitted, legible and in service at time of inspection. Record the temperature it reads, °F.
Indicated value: 60 °F
